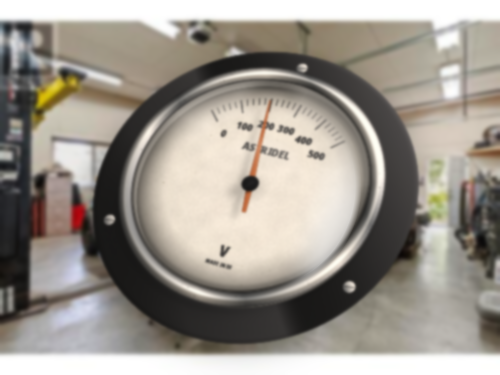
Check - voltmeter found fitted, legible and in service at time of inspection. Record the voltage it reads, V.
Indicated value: 200 V
